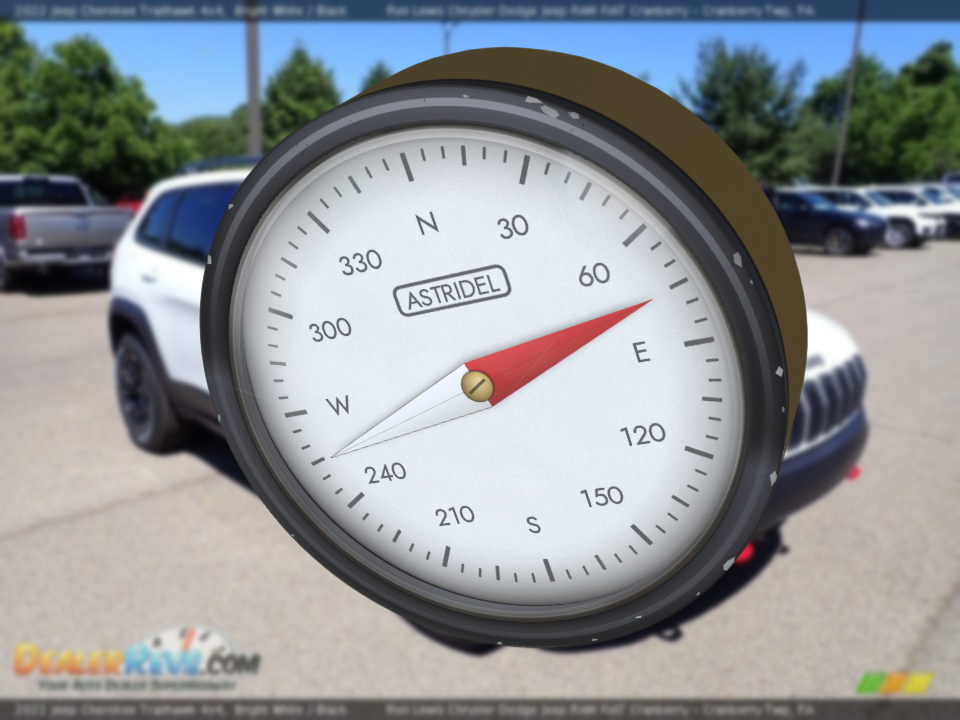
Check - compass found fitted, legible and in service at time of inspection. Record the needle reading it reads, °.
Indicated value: 75 °
